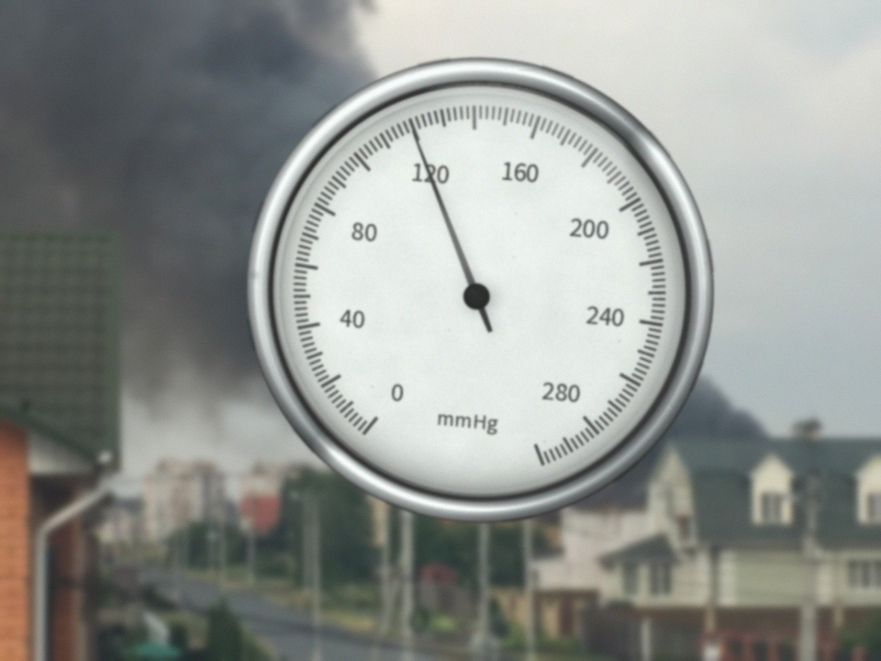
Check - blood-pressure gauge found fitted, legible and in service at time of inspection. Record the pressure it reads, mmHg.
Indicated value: 120 mmHg
